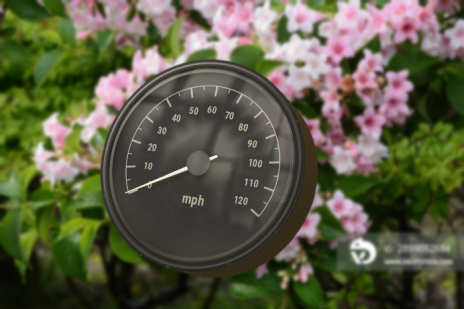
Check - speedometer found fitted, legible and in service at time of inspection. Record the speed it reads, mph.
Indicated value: 0 mph
